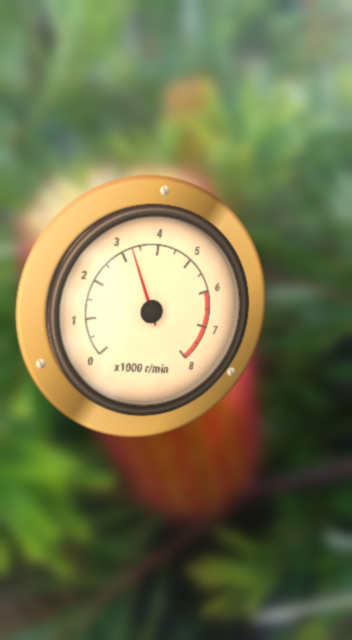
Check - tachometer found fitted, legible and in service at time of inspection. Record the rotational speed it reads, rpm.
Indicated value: 3250 rpm
